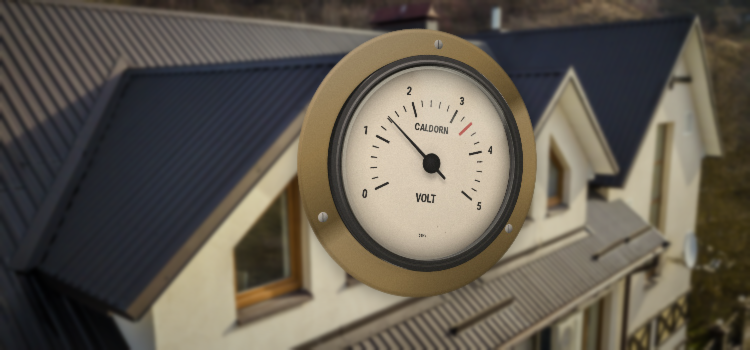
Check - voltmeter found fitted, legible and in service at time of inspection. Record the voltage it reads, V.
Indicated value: 1.4 V
